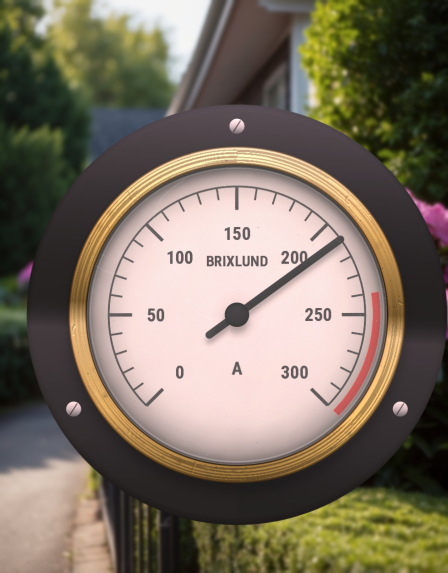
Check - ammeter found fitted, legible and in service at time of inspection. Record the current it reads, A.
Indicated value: 210 A
